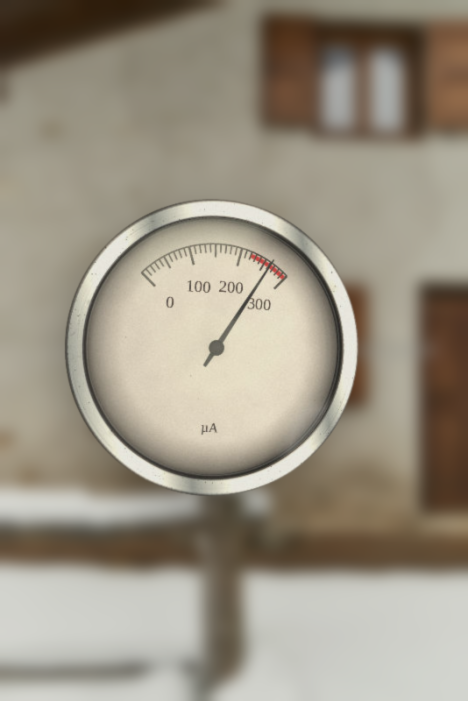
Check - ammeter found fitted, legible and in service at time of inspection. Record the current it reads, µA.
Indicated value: 260 µA
